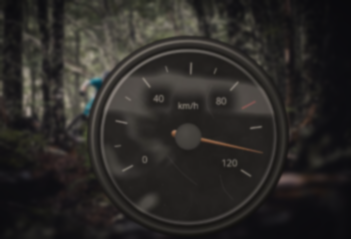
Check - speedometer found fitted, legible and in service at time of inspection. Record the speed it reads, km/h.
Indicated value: 110 km/h
